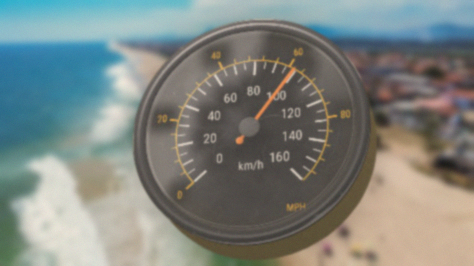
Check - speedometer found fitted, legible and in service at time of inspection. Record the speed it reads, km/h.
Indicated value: 100 km/h
